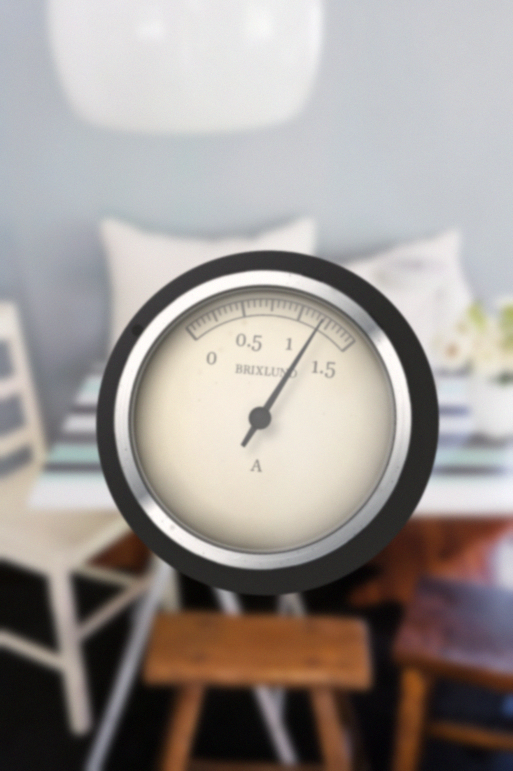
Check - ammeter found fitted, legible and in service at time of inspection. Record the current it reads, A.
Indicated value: 1.2 A
